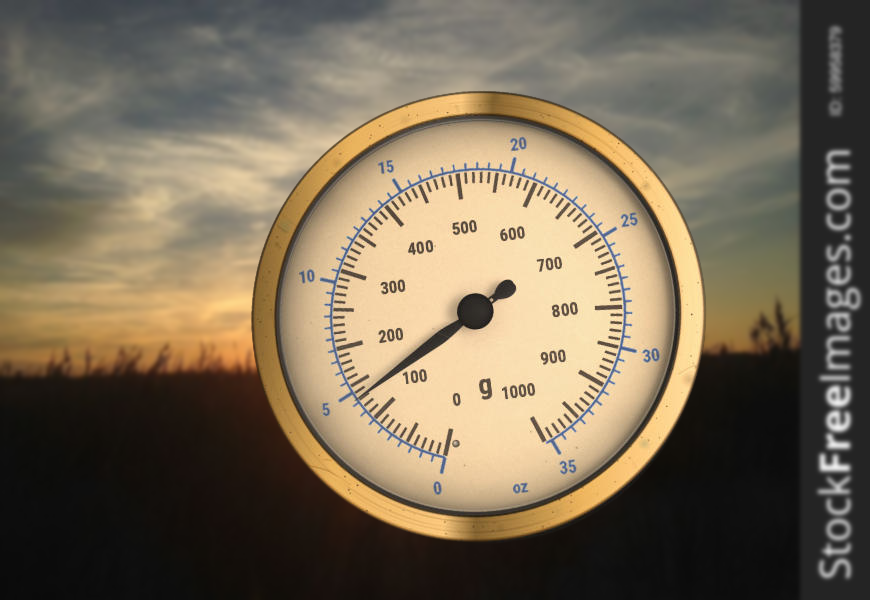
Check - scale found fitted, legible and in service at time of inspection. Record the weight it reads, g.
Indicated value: 130 g
